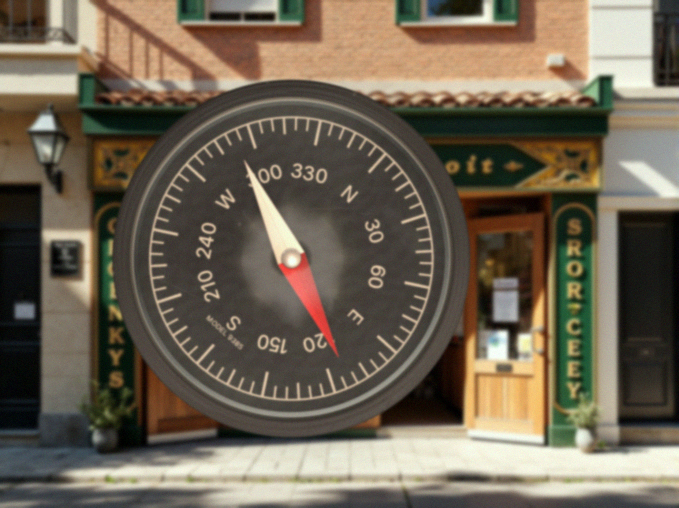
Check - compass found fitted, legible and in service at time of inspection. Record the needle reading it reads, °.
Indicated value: 112.5 °
